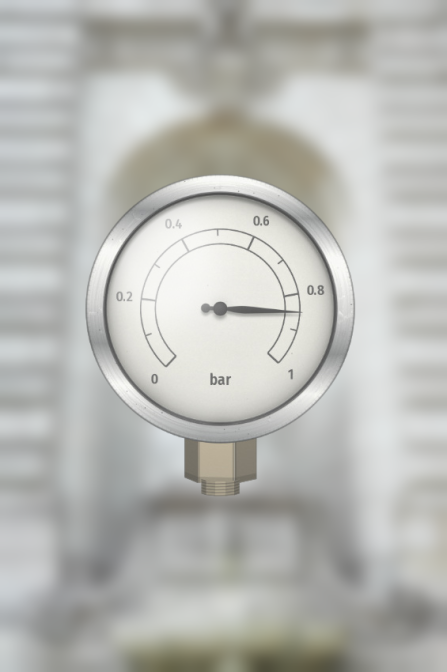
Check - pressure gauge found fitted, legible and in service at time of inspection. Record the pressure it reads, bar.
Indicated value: 0.85 bar
